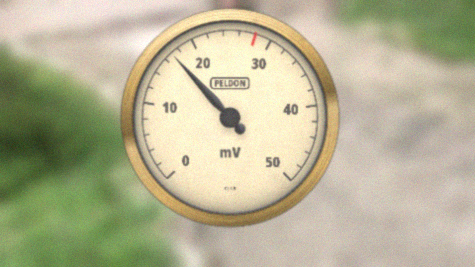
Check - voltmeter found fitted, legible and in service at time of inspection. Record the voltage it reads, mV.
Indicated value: 17 mV
